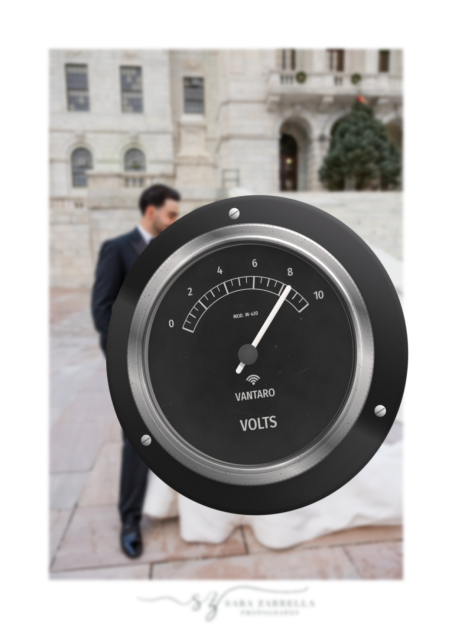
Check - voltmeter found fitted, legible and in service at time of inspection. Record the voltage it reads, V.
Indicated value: 8.5 V
